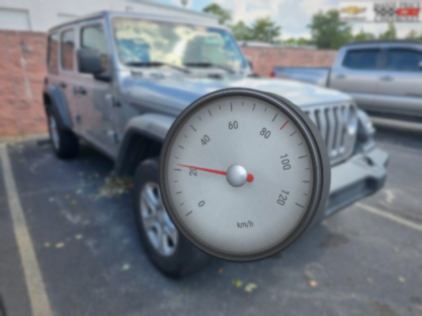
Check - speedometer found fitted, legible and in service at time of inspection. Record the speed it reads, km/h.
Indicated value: 22.5 km/h
